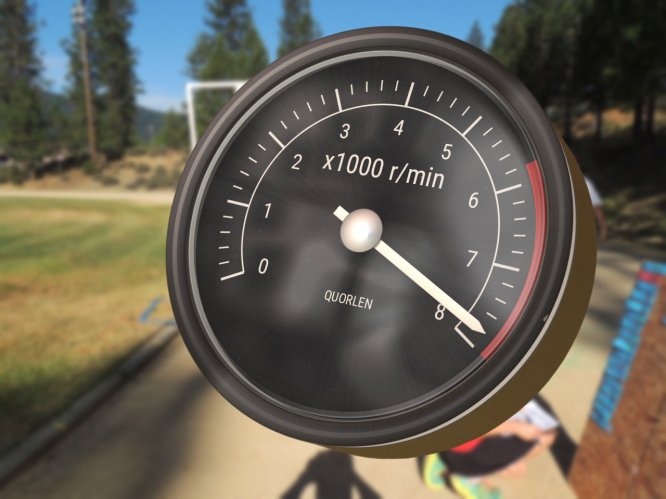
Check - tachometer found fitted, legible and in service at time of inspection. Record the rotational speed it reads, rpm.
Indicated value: 7800 rpm
